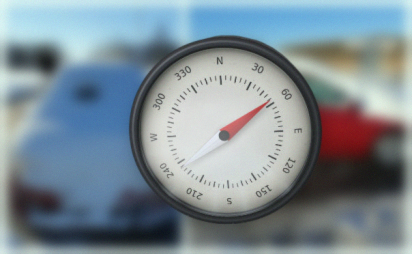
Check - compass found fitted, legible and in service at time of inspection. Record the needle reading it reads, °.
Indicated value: 55 °
